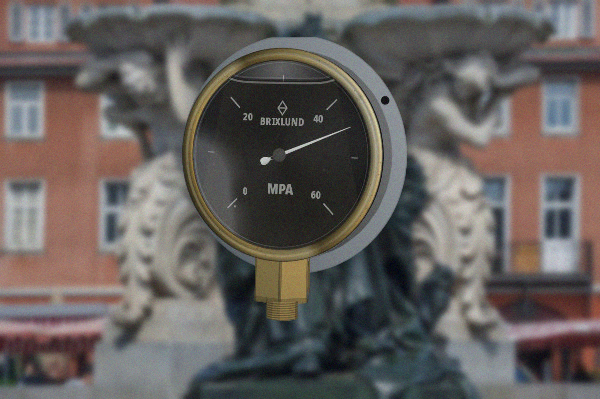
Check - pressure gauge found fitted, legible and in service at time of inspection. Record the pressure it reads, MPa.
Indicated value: 45 MPa
